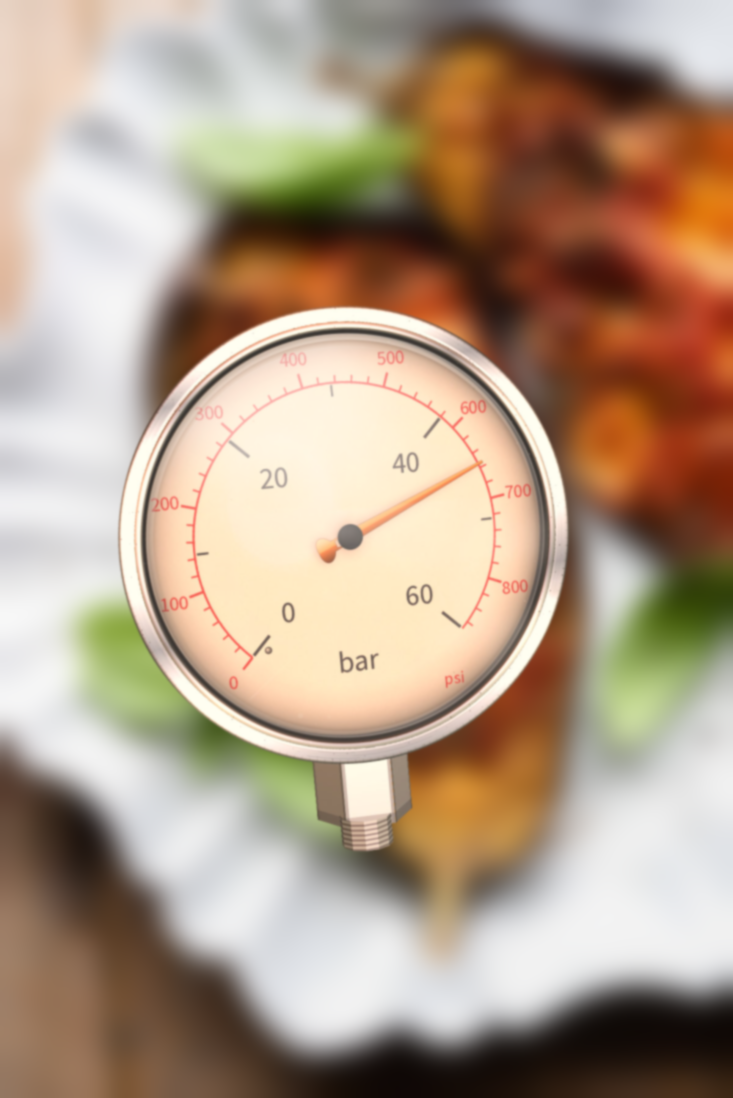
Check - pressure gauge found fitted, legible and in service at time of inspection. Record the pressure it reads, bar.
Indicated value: 45 bar
